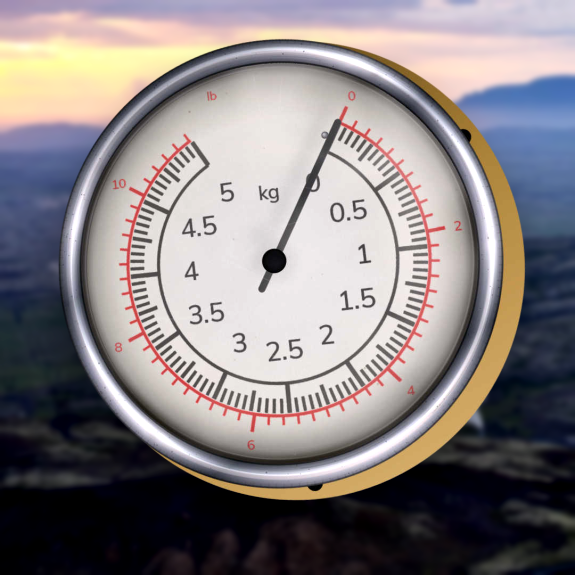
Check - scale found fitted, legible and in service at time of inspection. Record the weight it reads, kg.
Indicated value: 0 kg
